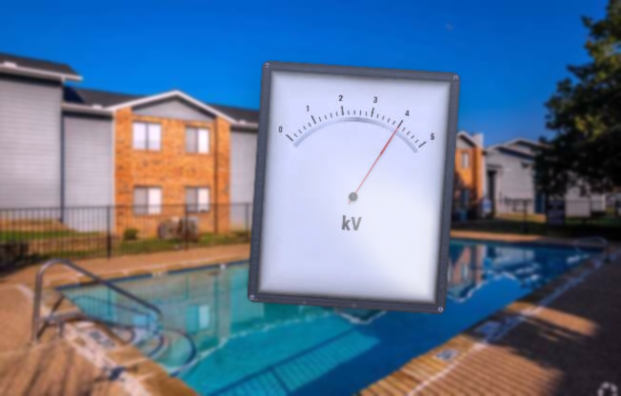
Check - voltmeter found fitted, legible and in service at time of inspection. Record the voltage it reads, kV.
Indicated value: 4 kV
